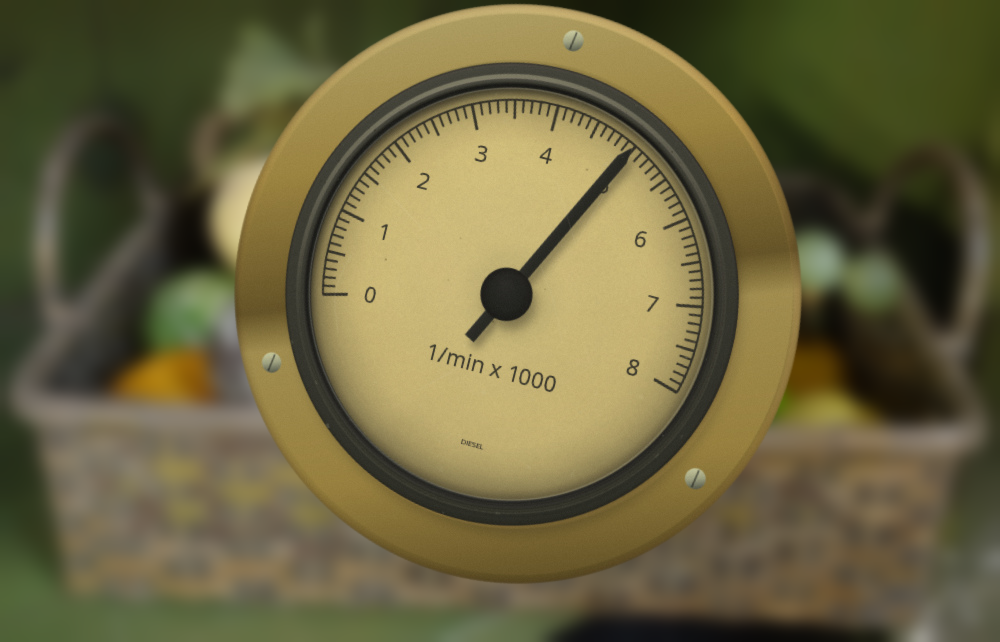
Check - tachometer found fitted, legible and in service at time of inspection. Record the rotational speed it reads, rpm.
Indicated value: 5000 rpm
